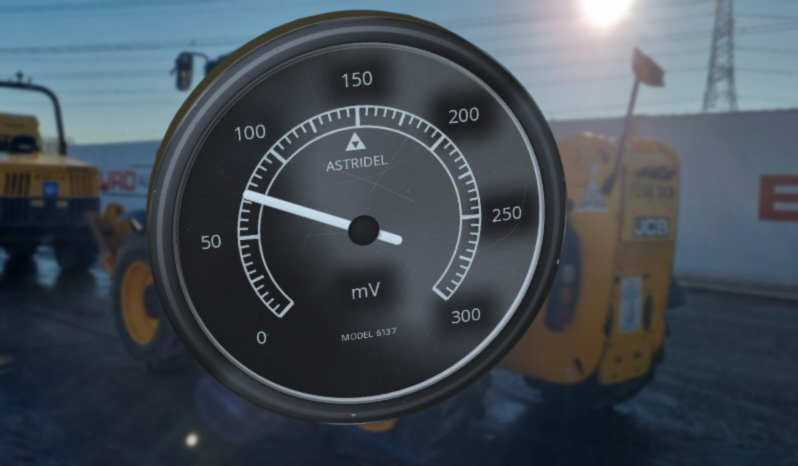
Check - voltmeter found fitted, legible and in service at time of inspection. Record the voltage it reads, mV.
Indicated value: 75 mV
